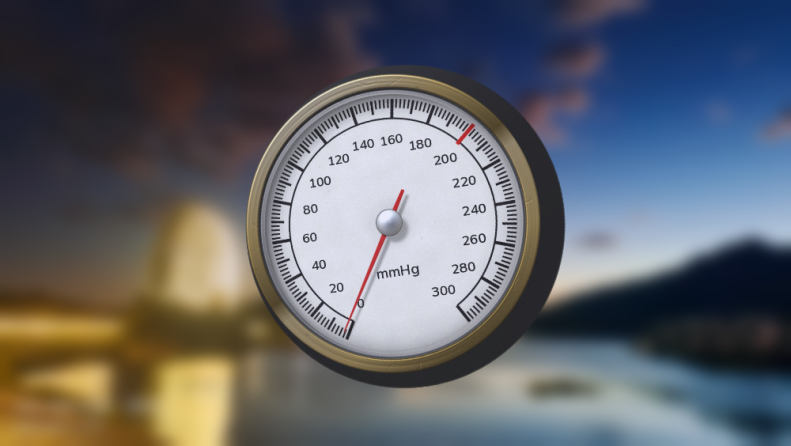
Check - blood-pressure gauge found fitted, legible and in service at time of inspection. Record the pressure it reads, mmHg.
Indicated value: 2 mmHg
